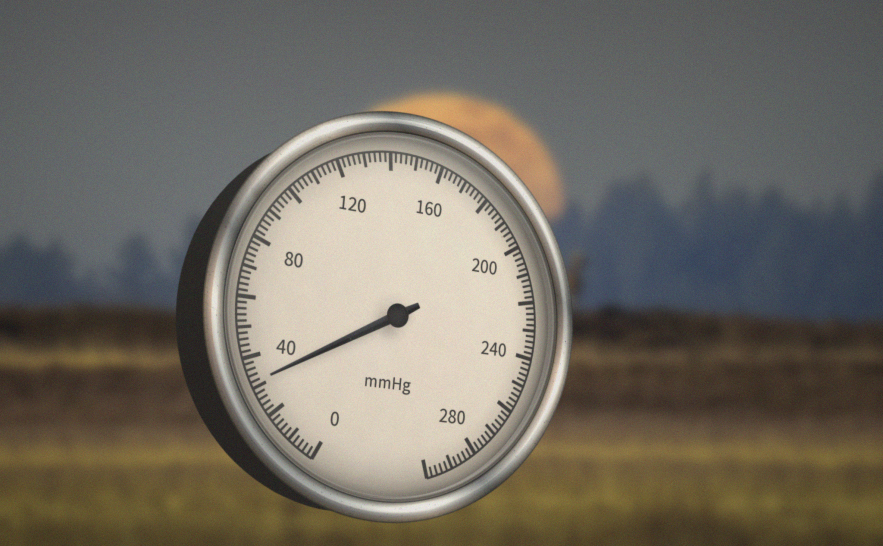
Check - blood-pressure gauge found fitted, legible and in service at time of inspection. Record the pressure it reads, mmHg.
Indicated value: 32 mmHg
